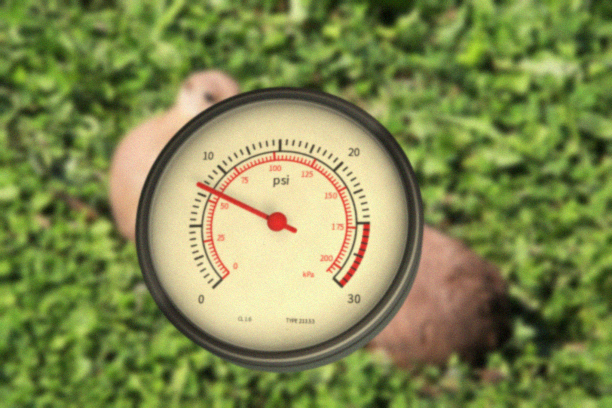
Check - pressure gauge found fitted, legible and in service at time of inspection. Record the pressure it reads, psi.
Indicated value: 8 psi
